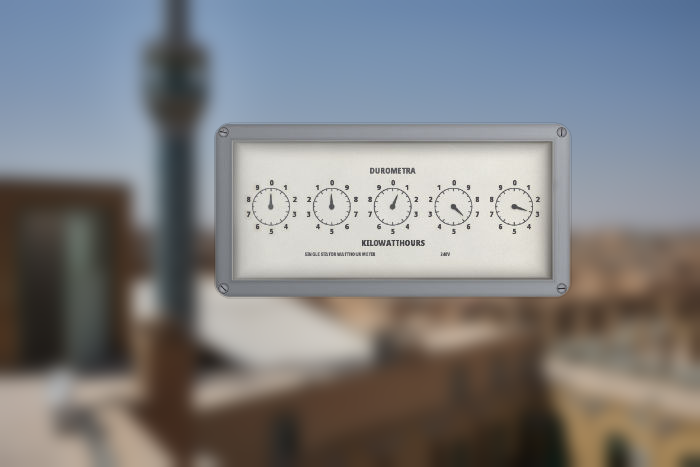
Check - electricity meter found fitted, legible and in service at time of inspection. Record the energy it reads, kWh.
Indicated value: 63 kWh
